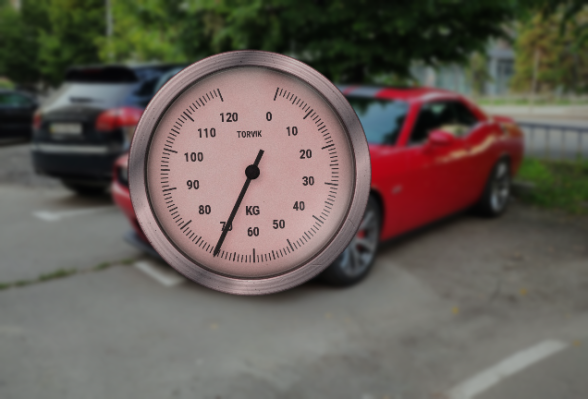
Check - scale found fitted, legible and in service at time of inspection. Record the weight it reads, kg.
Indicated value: 70 kg
